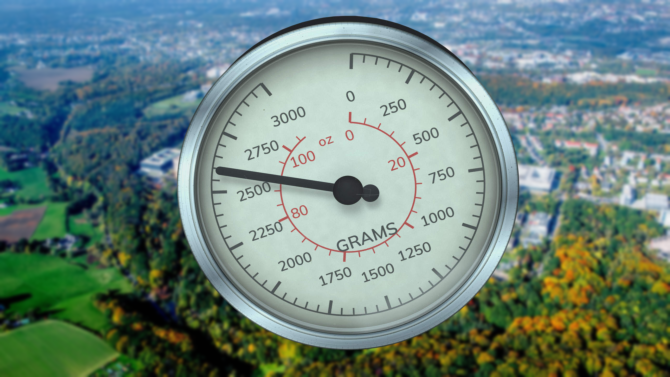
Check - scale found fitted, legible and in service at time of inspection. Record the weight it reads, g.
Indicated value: 2600 g
